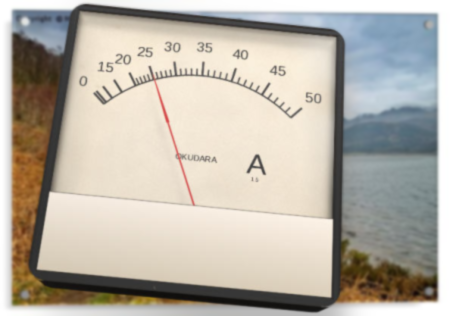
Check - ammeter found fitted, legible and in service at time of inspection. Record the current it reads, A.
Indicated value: 25 A
